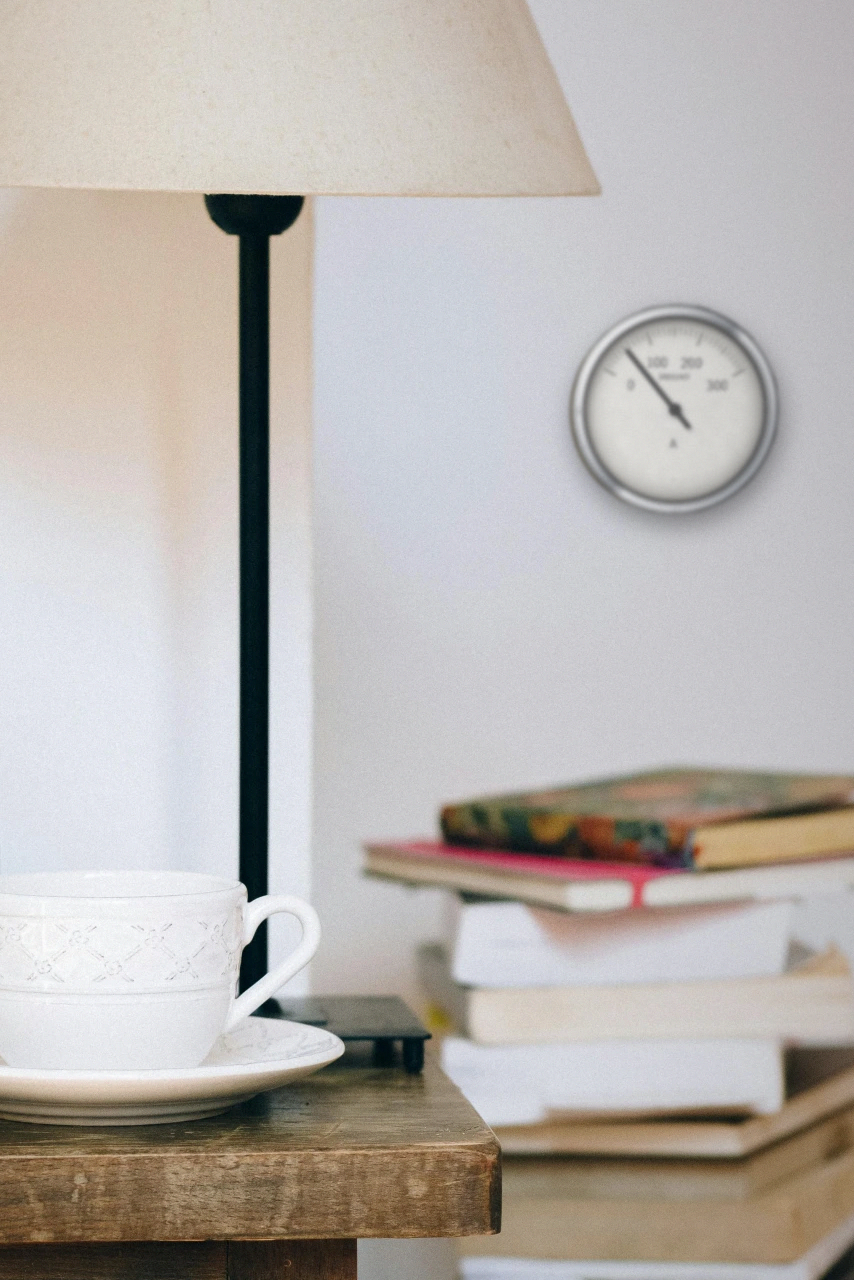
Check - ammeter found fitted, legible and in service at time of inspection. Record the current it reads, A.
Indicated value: 50 A
